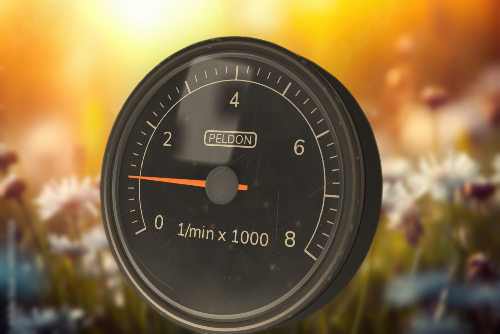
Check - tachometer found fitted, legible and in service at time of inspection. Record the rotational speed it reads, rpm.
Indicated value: 1000 rpm
